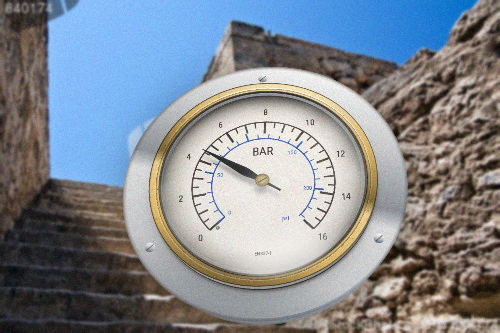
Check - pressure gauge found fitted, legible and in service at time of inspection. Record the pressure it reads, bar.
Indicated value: 4.5 bar
